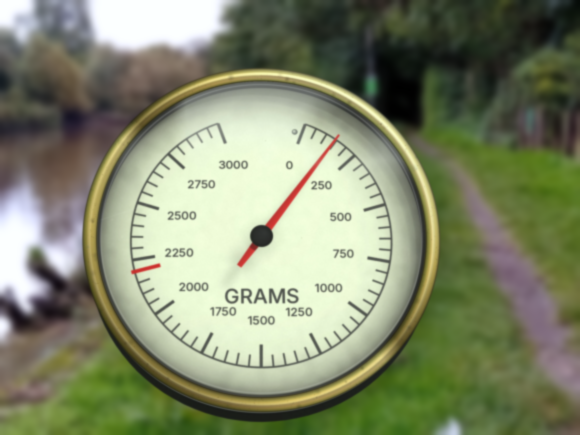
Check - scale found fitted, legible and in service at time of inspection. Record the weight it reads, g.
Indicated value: 150 g
